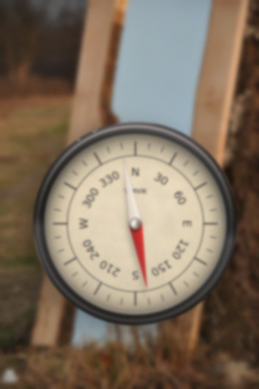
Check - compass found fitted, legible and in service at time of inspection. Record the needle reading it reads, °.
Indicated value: 170 °
